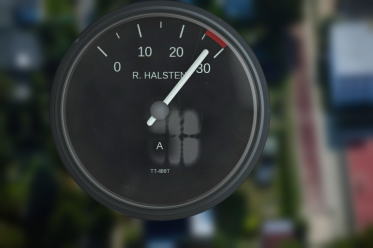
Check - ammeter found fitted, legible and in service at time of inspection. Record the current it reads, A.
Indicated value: 27.5 A
